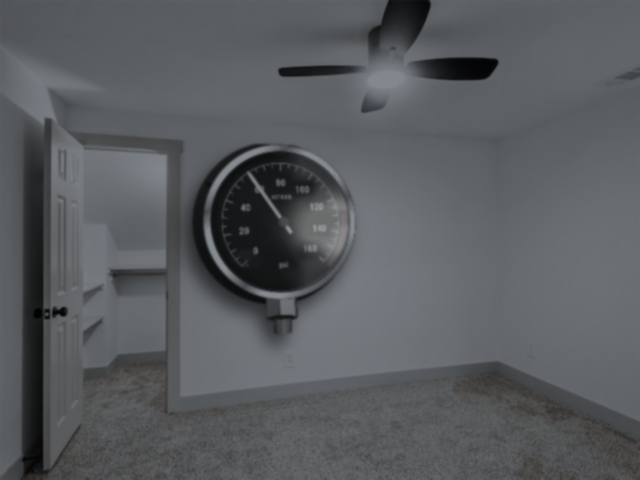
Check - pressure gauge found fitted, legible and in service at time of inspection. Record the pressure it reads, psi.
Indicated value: 60 psi
